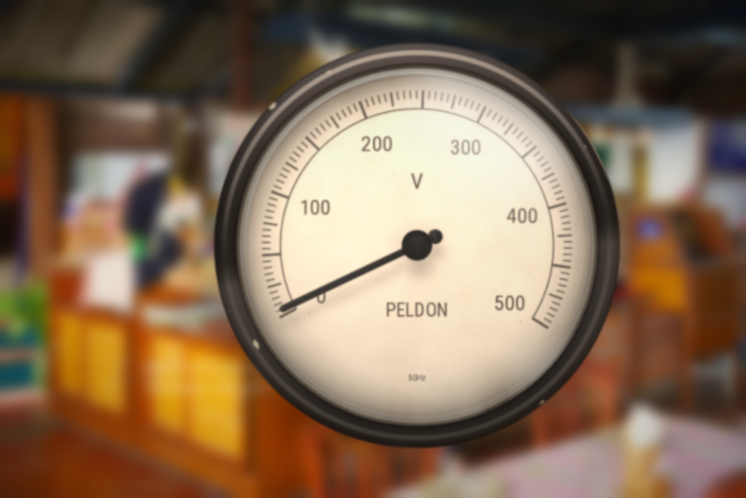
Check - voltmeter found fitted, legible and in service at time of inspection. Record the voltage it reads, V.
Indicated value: 5 V
